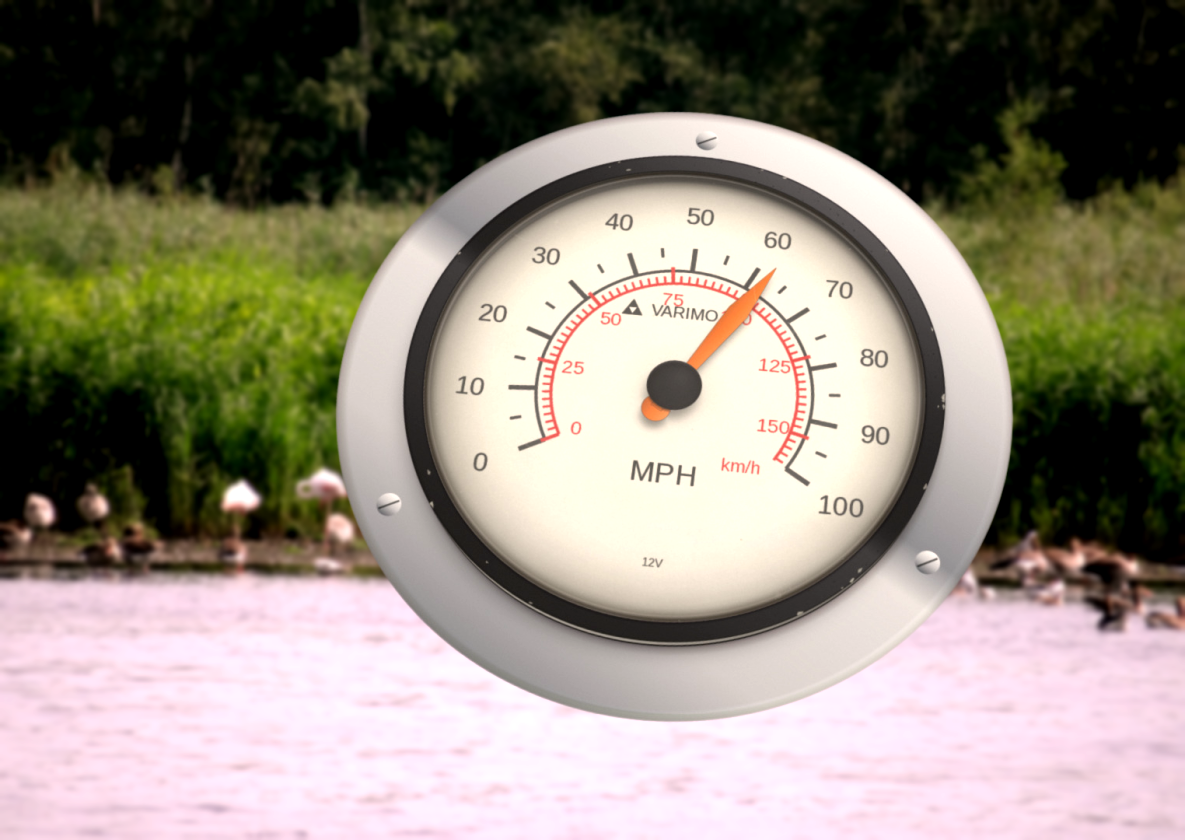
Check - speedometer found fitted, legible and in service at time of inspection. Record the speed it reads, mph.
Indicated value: 62.5 mph
